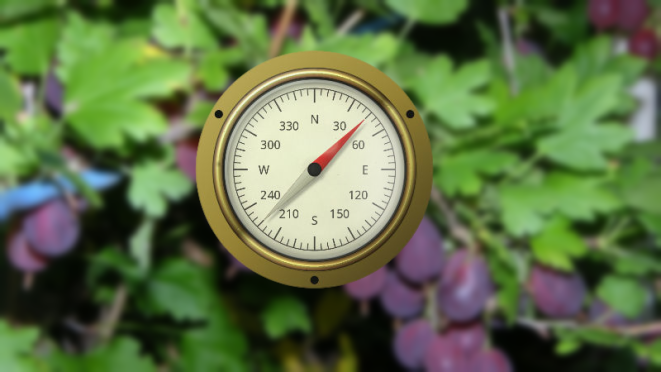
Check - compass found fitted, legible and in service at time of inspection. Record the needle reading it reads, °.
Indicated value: 45 °
